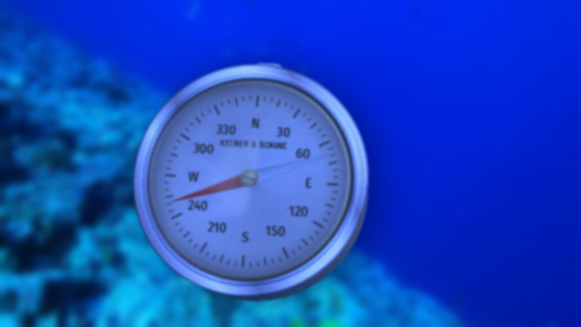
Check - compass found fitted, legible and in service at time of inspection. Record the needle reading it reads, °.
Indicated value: 250 °
